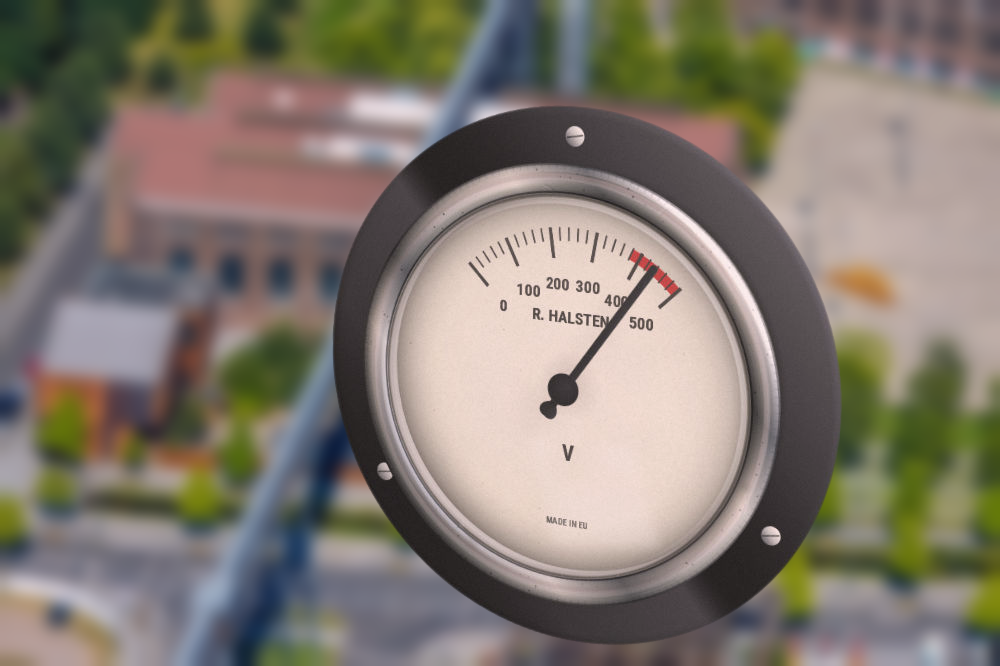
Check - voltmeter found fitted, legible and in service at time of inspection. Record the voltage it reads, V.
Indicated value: 440 V
